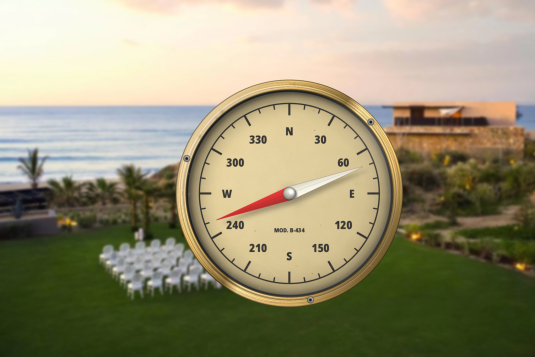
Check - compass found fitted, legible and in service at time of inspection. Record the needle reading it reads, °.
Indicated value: 250 °
